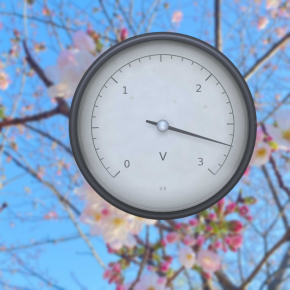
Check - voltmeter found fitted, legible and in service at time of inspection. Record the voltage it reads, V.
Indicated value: 2.7 V
